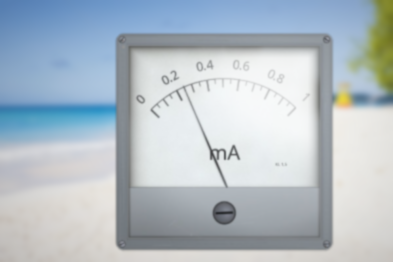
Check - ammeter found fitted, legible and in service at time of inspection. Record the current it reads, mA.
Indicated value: 0.25 mA
